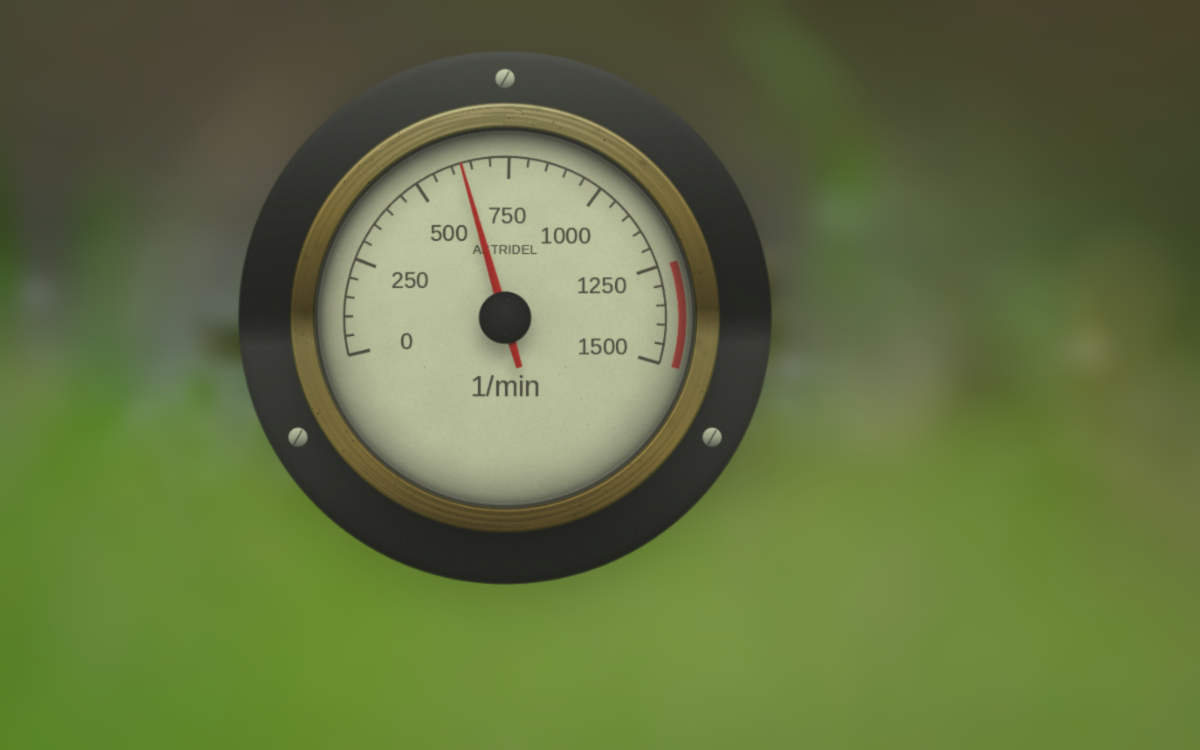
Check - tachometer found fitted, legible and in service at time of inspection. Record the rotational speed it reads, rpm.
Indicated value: 625 rpm
